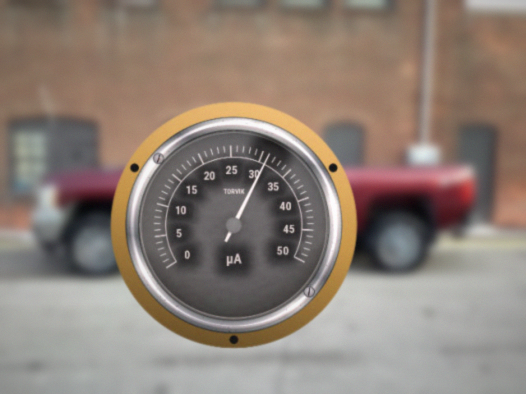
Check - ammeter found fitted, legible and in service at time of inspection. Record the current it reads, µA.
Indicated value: 31 µA
